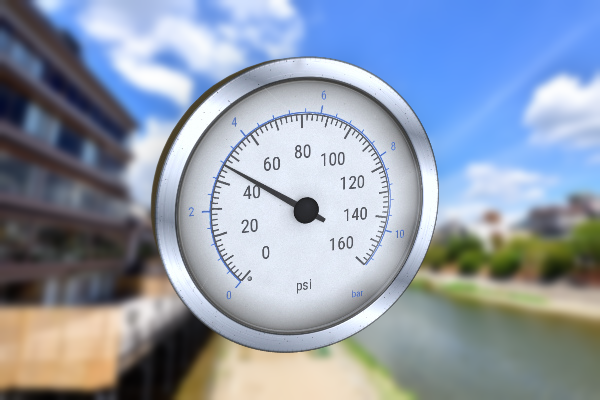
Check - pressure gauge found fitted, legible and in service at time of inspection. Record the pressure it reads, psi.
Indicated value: 46 psi
